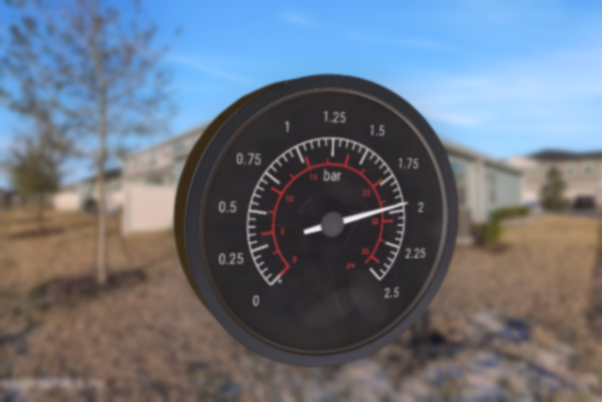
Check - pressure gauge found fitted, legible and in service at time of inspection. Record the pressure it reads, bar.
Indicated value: 1.95 bar
